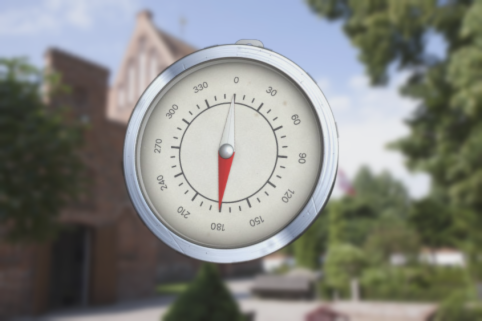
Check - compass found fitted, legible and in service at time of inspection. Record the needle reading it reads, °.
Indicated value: 180 °
